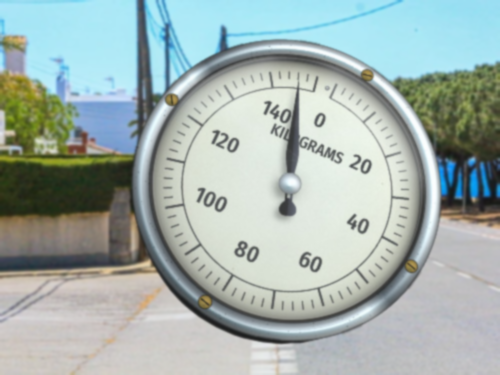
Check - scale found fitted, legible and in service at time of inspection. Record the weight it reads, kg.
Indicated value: 146 kg
